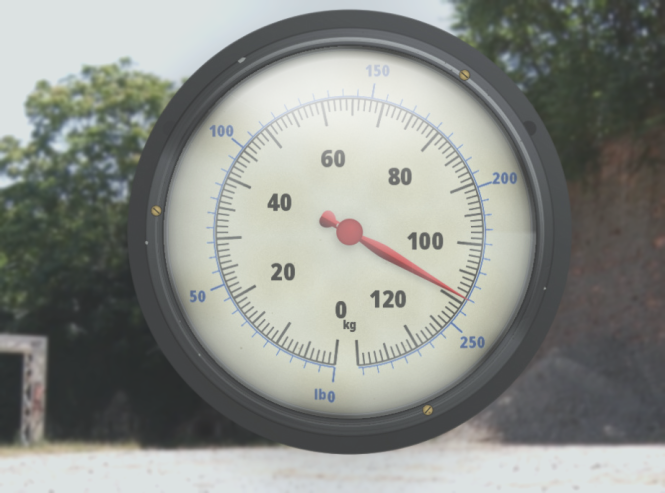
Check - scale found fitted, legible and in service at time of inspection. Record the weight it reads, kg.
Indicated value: 109 kg
